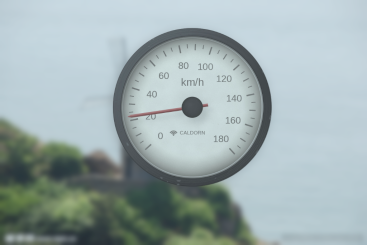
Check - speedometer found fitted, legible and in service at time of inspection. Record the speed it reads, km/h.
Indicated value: 22.5 km/h
